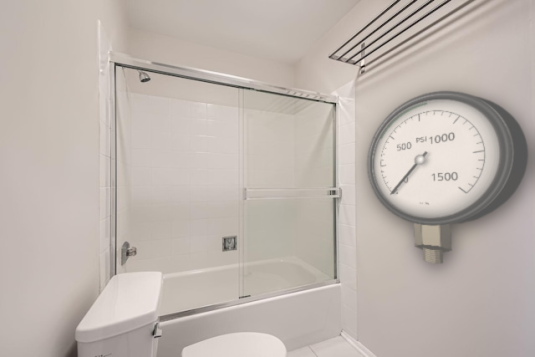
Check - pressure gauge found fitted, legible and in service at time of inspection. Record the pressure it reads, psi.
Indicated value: 0 psi
